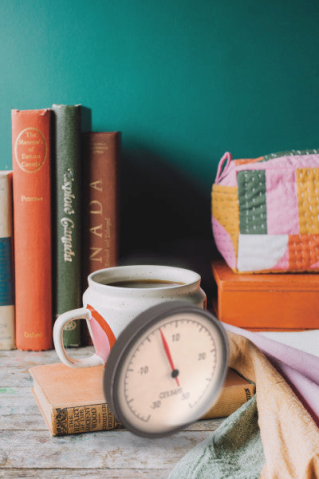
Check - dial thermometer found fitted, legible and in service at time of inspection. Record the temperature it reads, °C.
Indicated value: 4 °C
